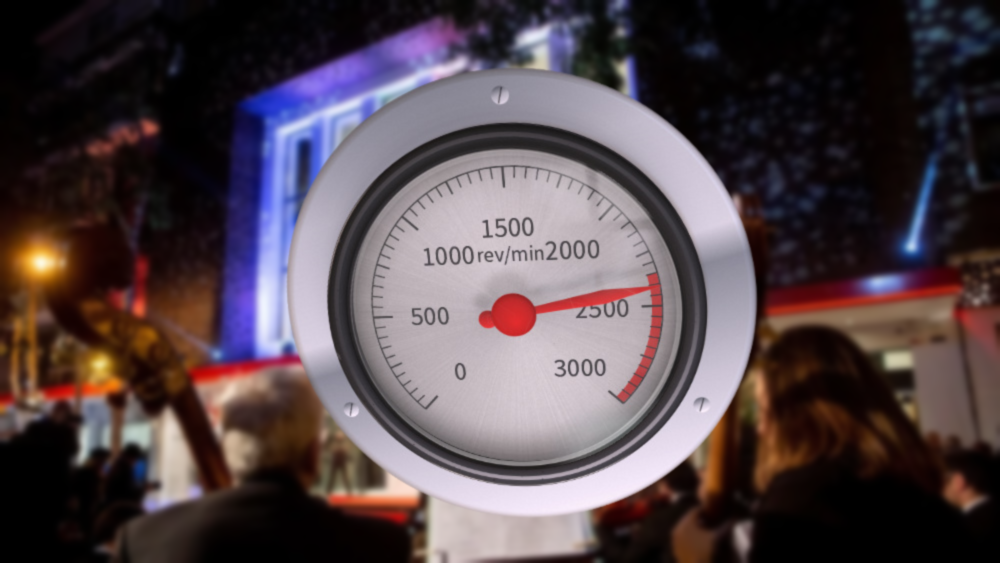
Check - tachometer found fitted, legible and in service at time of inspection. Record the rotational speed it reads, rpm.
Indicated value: 2400 rpm
